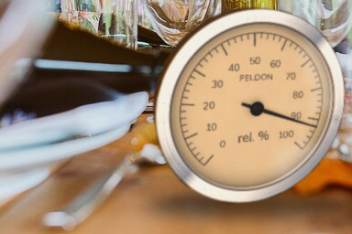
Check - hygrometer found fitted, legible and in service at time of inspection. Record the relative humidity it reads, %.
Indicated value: 92 %
